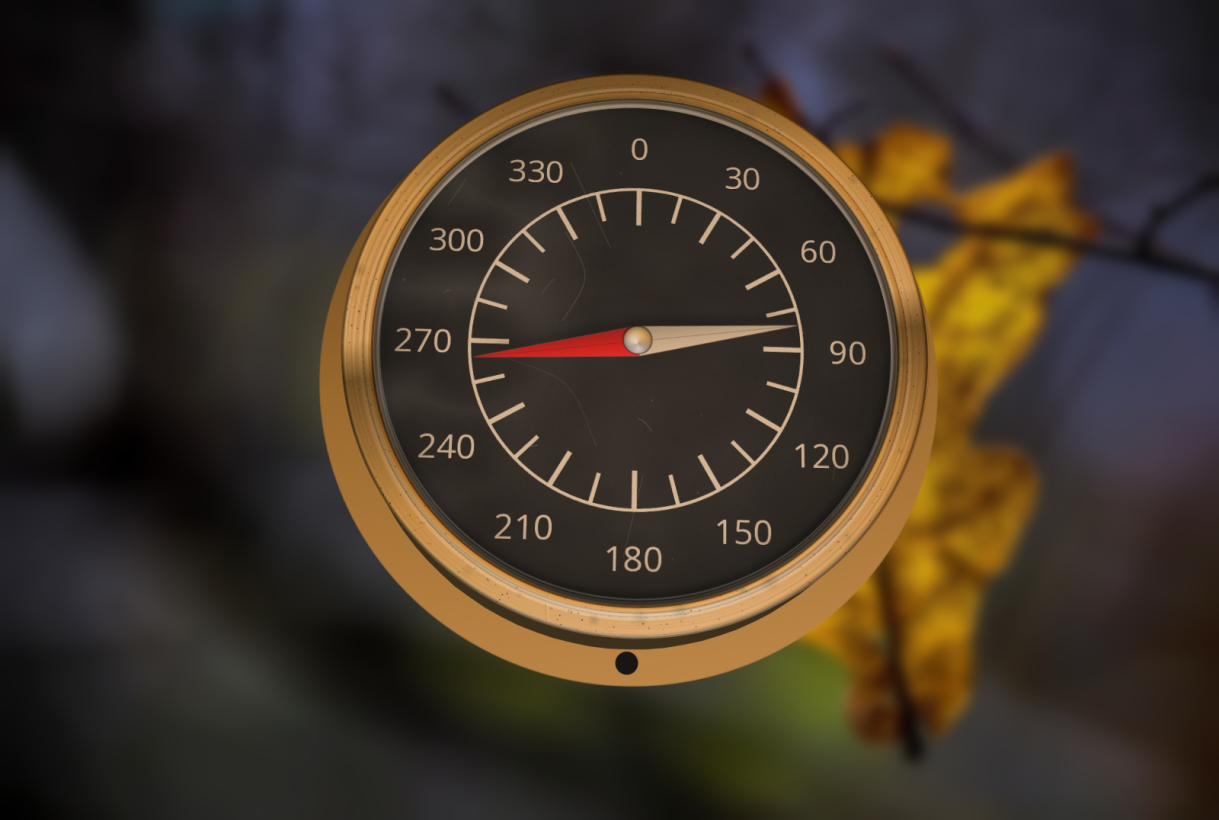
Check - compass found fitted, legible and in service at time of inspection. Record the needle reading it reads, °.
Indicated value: 262.5 °
